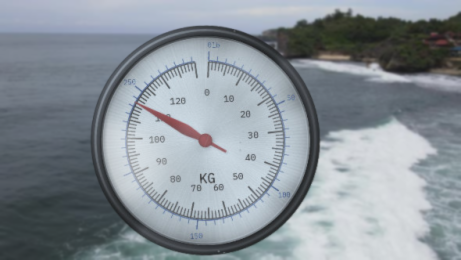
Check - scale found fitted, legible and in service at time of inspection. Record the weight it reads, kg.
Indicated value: 110 kg
